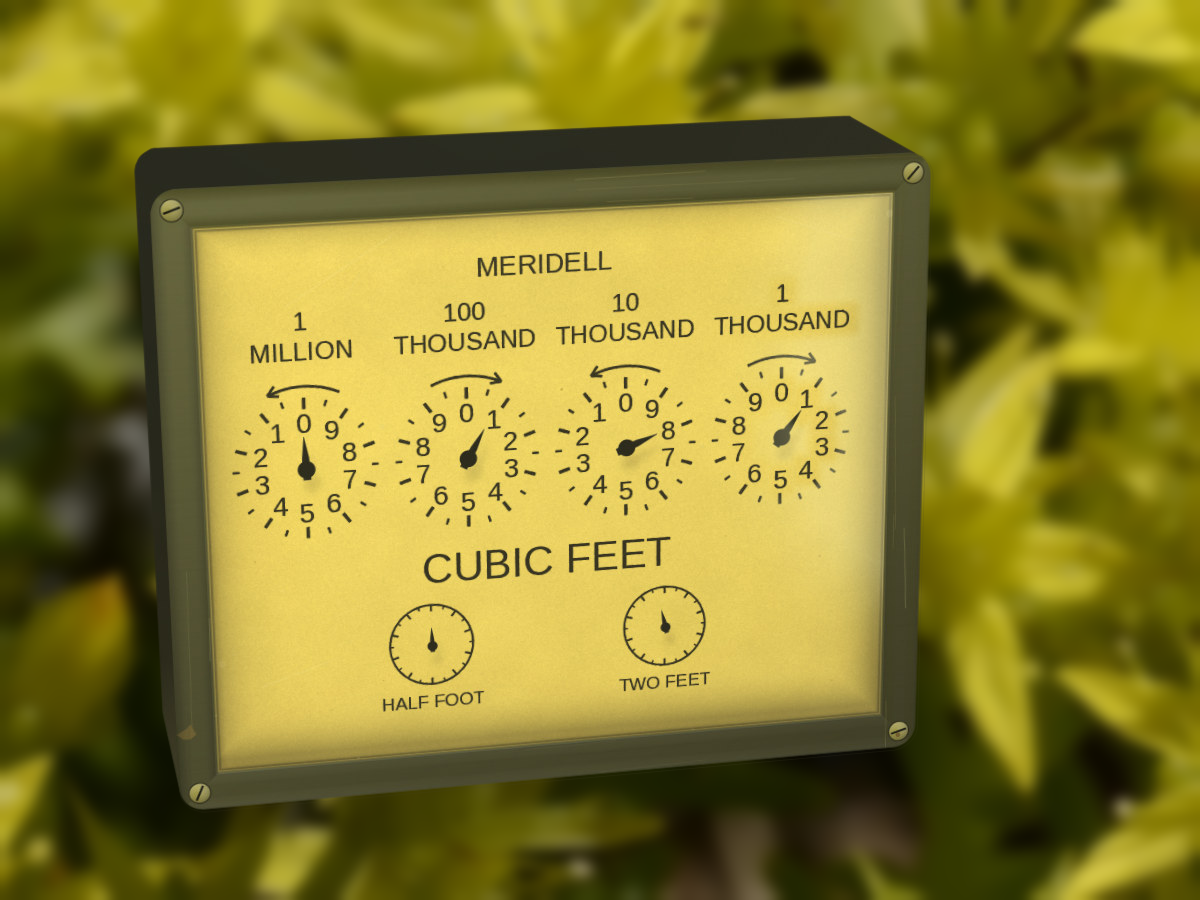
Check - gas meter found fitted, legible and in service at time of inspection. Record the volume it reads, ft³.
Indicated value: 8100 ft³
